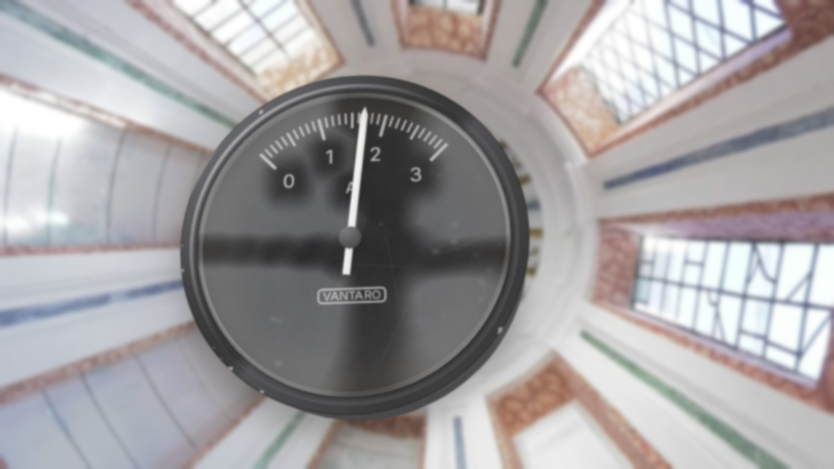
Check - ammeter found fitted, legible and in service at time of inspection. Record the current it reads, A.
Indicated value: 1.7 A
